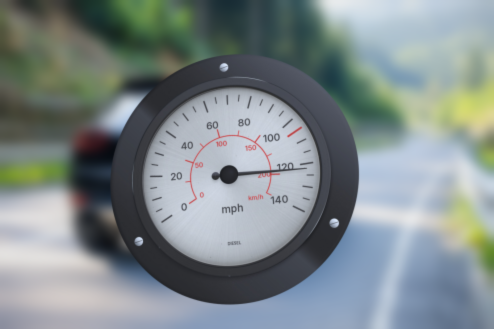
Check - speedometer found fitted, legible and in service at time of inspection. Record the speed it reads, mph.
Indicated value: 122.5 mph
